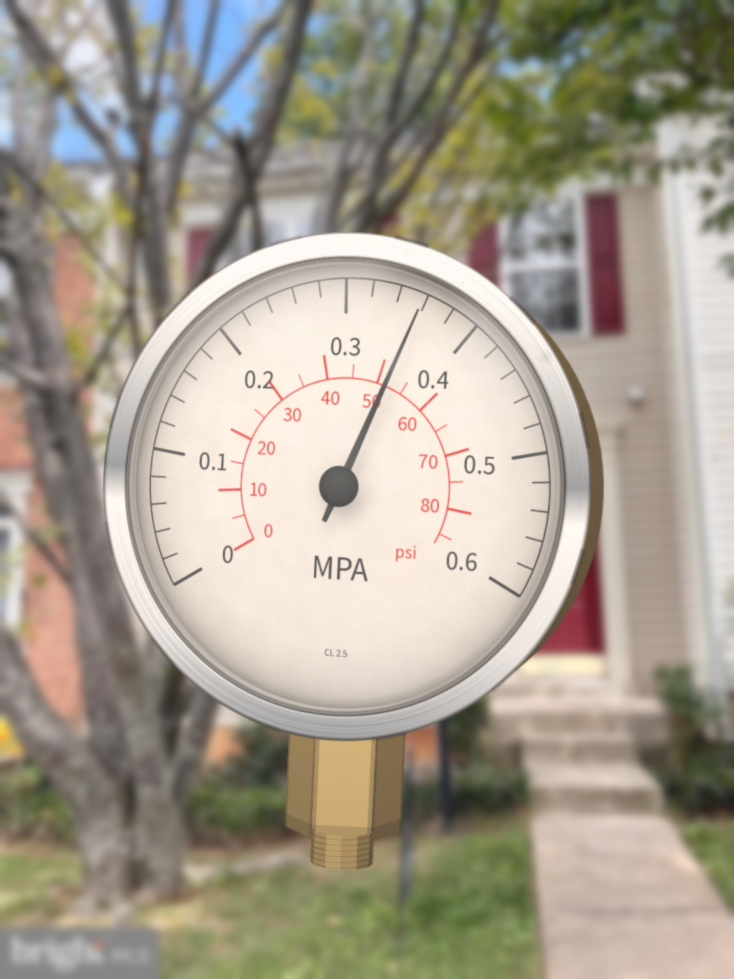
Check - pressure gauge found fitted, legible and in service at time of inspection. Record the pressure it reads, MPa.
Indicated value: 0.36 MPa
